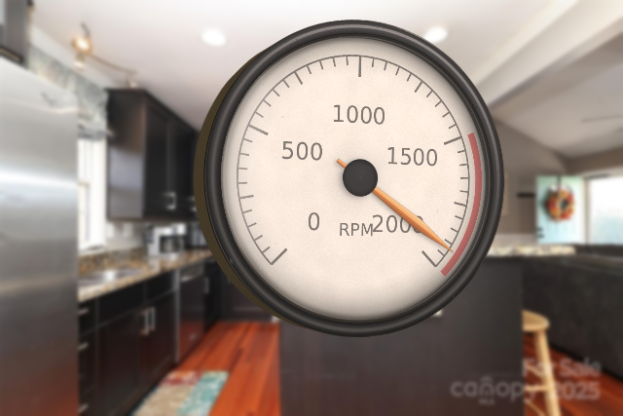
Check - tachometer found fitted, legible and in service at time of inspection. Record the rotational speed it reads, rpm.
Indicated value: 1925 rpm
